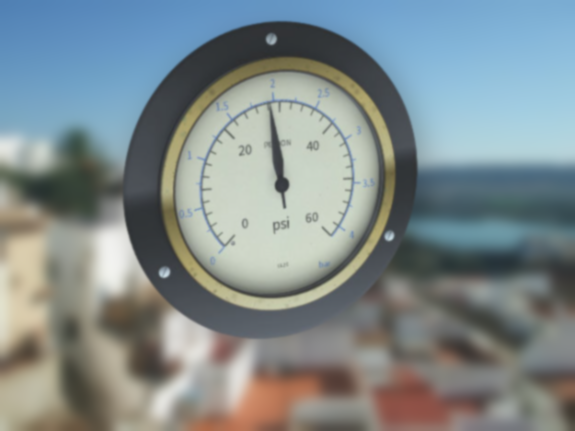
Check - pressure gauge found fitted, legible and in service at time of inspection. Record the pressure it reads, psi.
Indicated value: 28 psi
